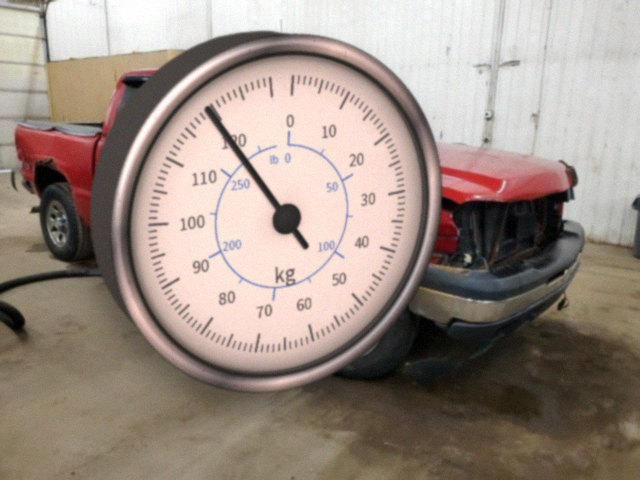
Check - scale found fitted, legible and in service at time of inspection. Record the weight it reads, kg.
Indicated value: 119 kg
